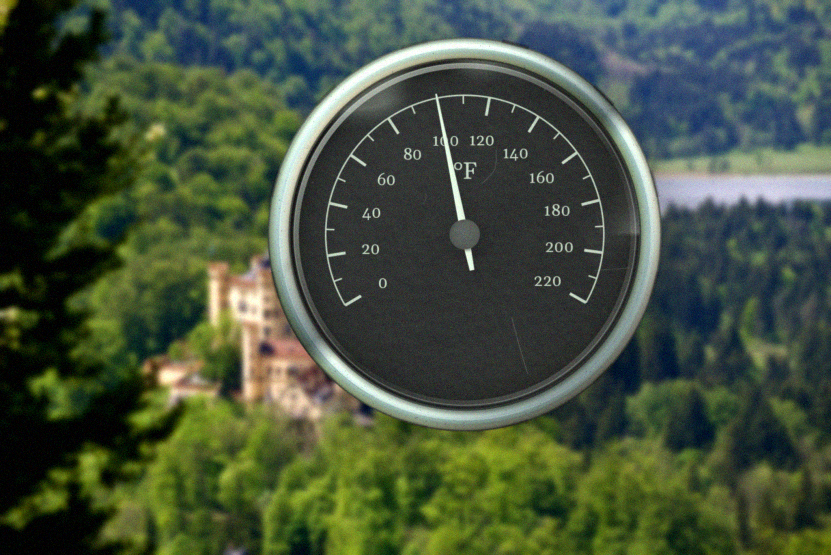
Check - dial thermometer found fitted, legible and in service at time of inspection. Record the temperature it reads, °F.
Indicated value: 100 °F
